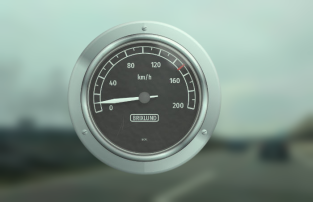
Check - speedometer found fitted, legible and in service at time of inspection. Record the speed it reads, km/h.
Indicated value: 10 km/h
